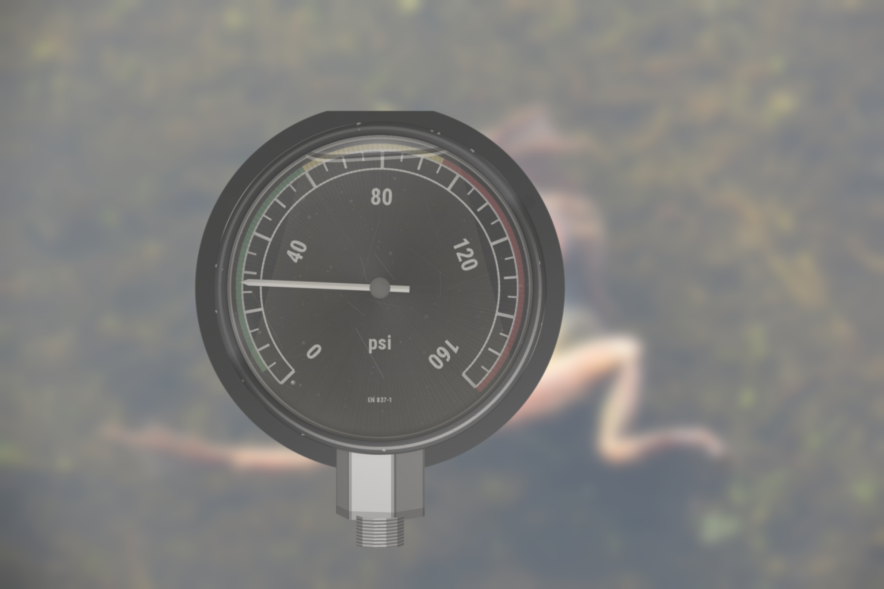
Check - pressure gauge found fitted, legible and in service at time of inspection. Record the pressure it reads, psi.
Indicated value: 27.5 psi
